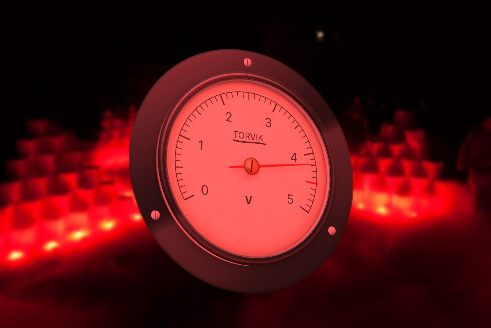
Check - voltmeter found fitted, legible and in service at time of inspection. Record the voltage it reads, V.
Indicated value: 4.2 V
